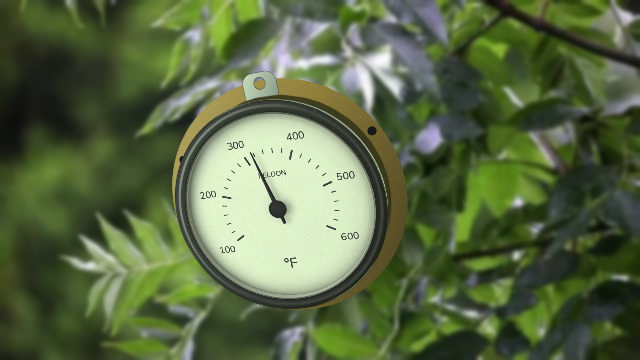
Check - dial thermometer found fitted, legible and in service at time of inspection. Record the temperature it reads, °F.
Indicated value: 320 °F
